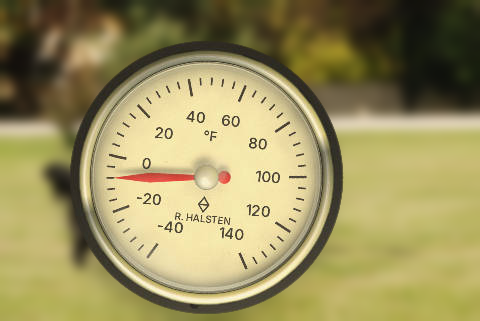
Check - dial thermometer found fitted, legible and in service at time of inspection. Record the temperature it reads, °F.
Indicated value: -8 °F
